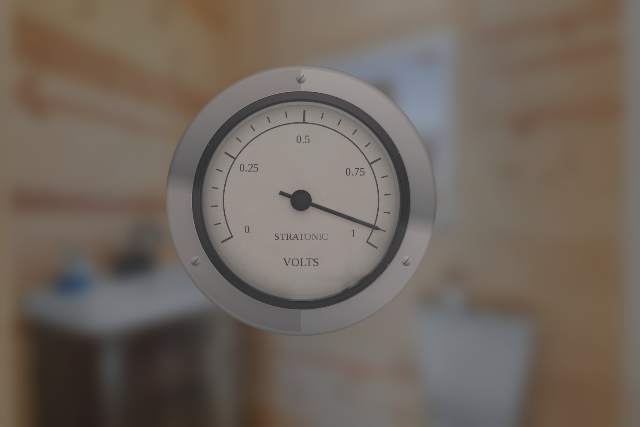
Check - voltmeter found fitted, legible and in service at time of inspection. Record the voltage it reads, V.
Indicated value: 0.95 V
